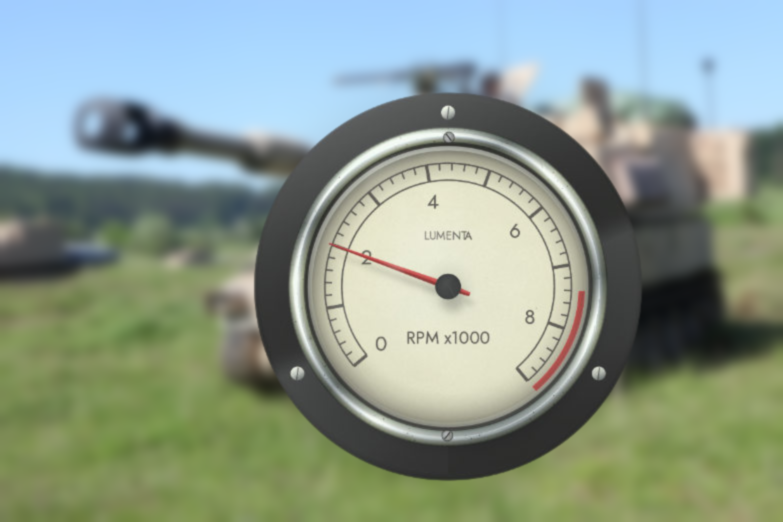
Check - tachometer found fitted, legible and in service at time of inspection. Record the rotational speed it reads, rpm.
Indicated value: 2000 rpm
